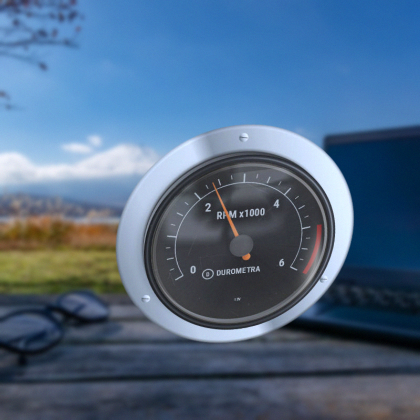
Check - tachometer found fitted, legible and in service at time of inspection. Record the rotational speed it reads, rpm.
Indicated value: 2375 rpm
